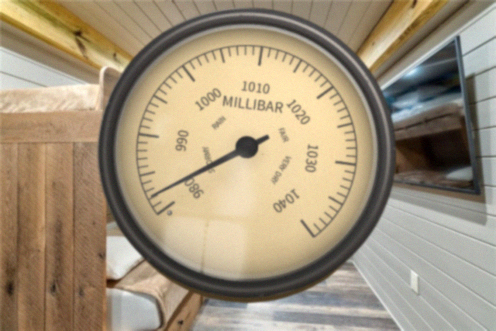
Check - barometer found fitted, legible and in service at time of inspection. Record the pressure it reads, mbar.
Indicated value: 982 mbar
